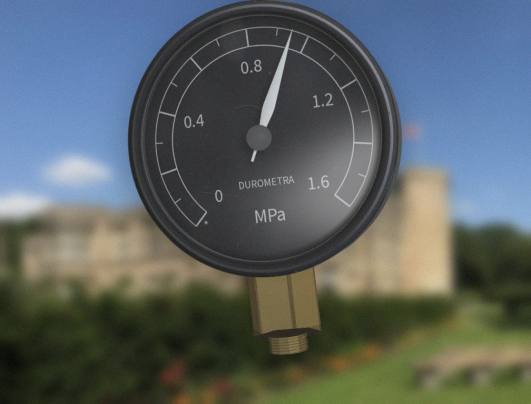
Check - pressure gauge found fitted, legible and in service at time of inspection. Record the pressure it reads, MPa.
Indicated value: 0.95 MPa
